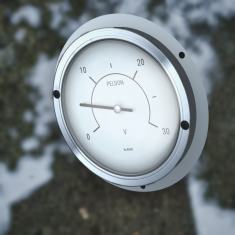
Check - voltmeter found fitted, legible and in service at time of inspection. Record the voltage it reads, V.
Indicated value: 5 V
